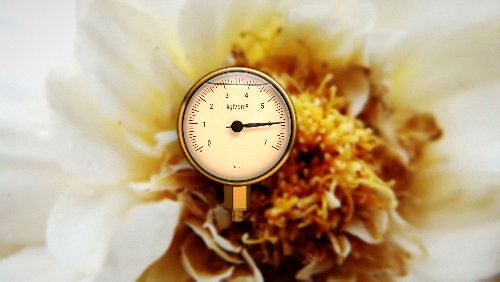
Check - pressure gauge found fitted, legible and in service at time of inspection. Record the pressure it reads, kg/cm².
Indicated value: 6 kg/cm²
